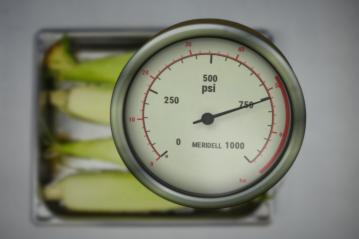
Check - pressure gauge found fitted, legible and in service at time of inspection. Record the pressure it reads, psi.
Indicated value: 750 psi
